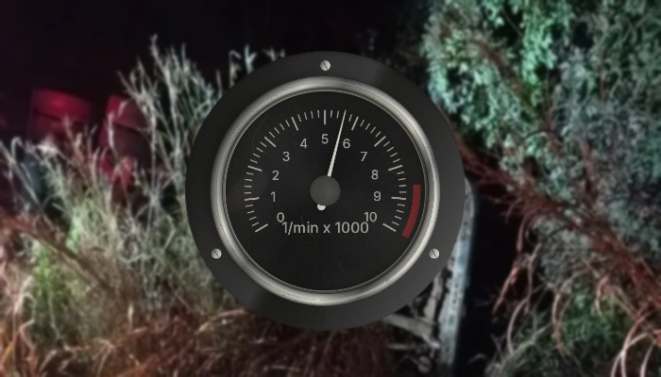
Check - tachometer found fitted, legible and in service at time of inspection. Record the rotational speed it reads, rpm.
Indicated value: 5600 rpm
